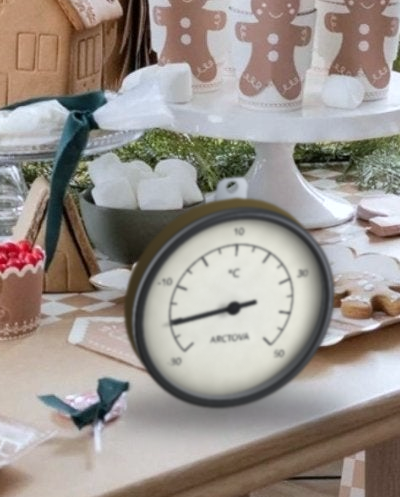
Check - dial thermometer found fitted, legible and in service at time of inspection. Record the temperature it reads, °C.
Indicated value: -20 °C
